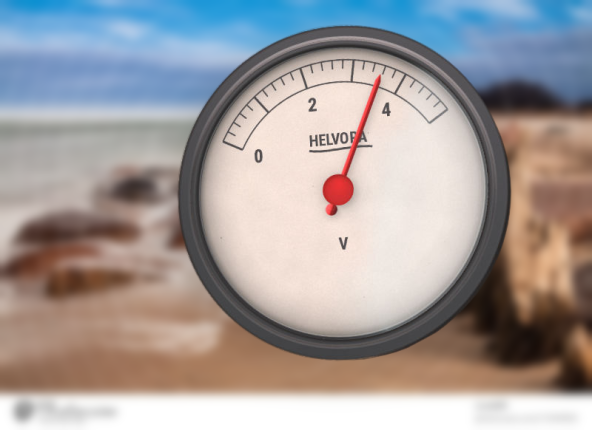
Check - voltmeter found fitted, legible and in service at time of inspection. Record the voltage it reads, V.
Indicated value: 3.6 V
